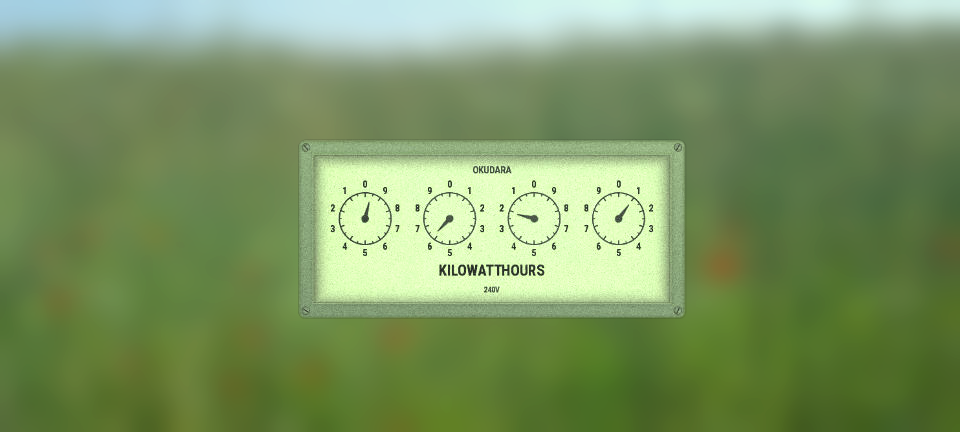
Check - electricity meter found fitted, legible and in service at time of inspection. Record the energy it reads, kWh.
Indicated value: 9621 kWh
